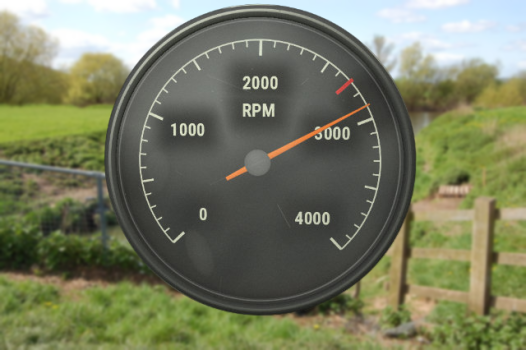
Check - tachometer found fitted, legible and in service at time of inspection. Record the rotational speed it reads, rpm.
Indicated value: 2900 rpm
